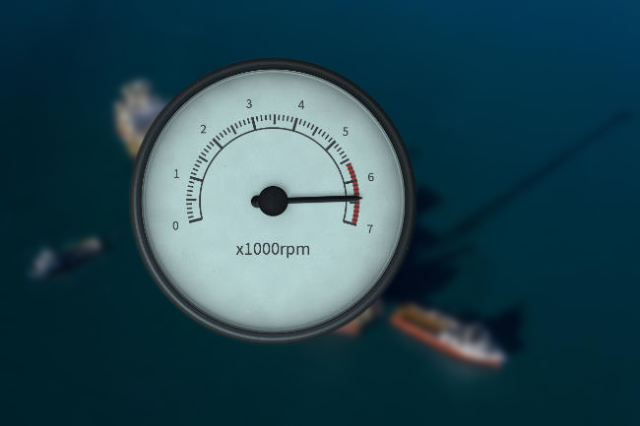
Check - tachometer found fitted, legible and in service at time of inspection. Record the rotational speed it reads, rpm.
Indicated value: 6400 rpm
